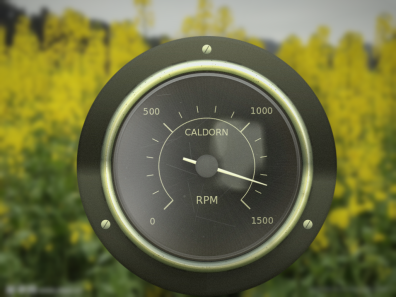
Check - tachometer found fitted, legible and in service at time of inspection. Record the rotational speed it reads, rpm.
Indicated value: 1350 rpm
